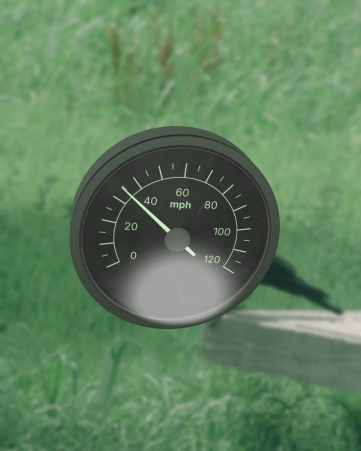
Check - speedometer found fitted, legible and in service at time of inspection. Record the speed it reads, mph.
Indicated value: 35 mph
